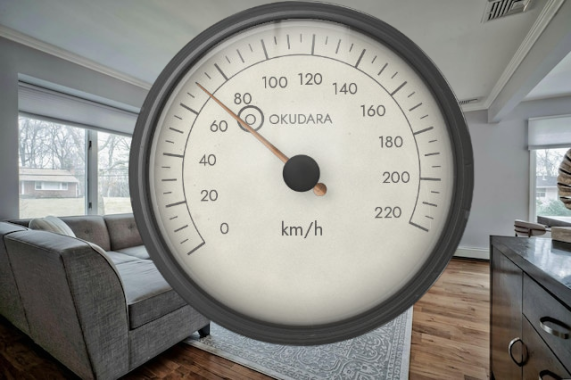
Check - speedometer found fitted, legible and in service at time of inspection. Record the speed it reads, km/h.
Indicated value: 70 km/h
